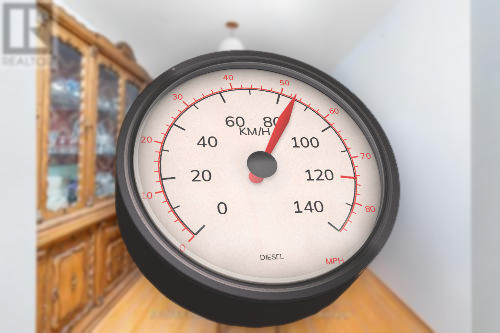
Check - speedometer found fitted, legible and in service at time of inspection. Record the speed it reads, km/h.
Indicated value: 85 km/h
